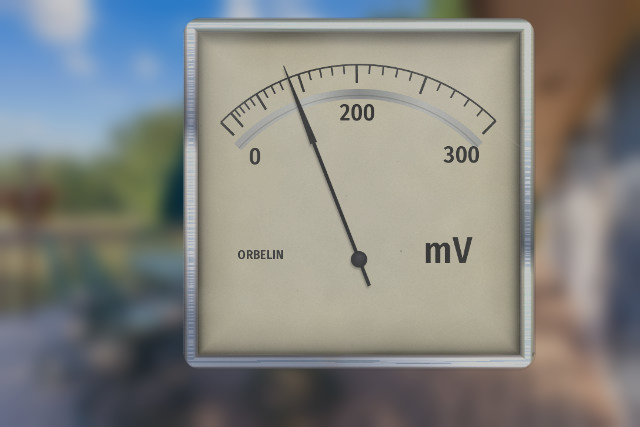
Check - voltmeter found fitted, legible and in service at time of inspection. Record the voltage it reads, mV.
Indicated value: 140 mV
